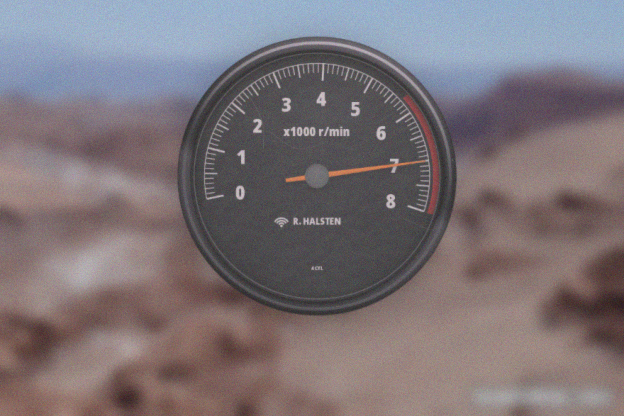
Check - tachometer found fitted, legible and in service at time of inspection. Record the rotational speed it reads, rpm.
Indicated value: 7000 rpm
